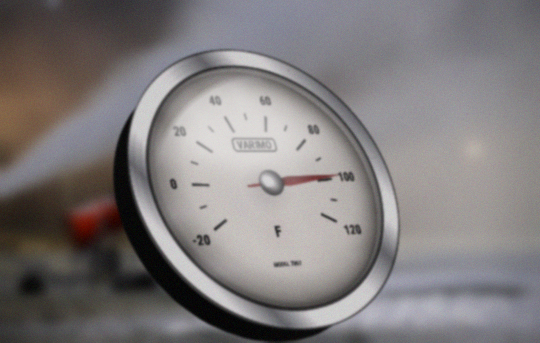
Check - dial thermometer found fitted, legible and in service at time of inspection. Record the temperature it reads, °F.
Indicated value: 100 °F
